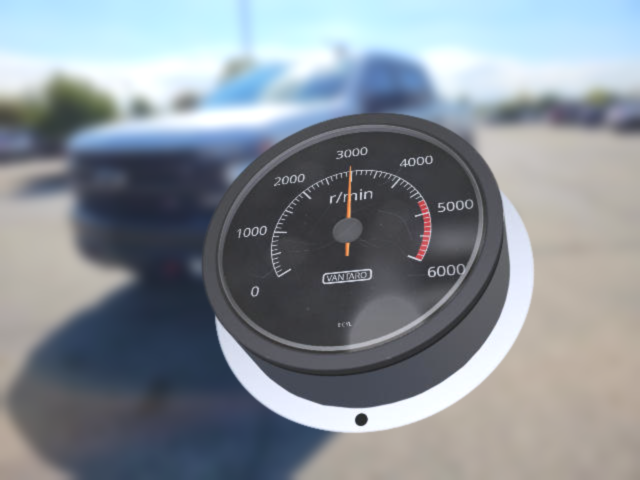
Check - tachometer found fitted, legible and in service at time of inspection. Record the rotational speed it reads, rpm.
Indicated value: 3000 rpm
